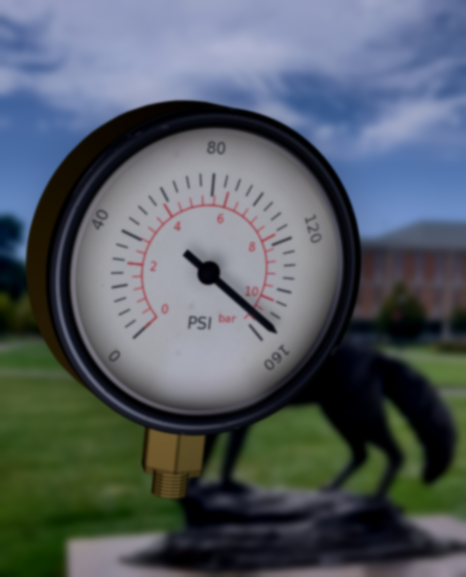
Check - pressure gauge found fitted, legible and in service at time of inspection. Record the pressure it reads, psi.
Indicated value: 155 psi
